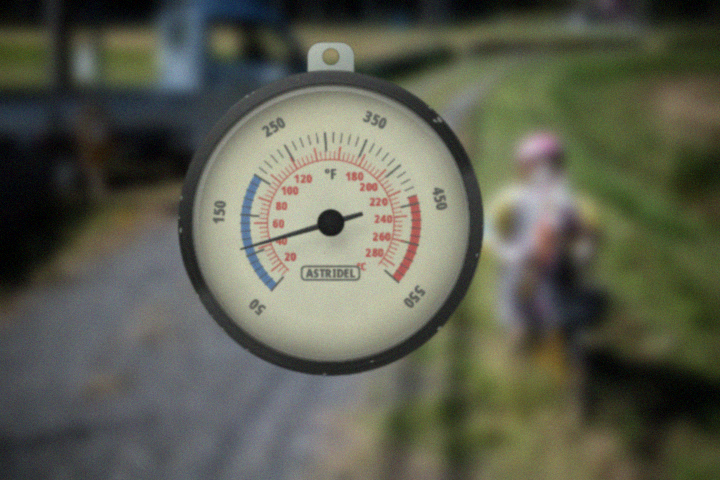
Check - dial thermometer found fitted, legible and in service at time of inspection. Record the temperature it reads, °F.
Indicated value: 110 °F
